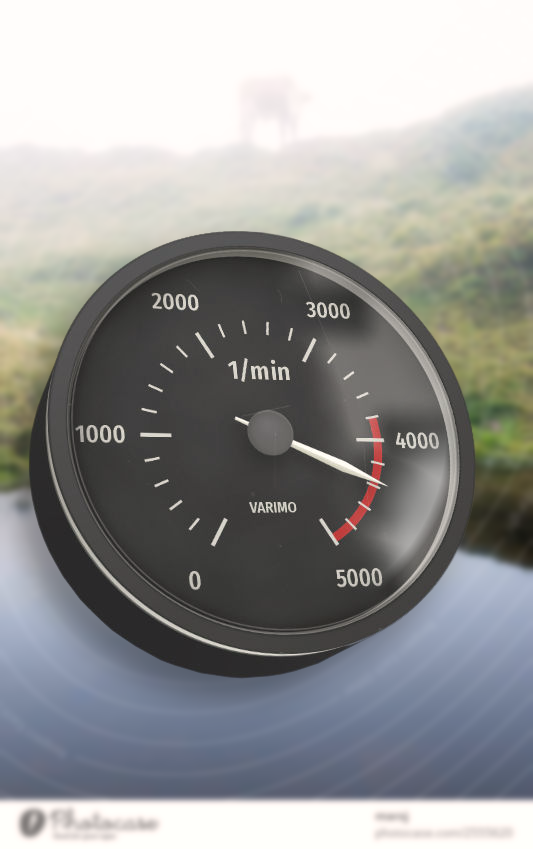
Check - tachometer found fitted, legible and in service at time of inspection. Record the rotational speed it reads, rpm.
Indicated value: 4400 rpm
